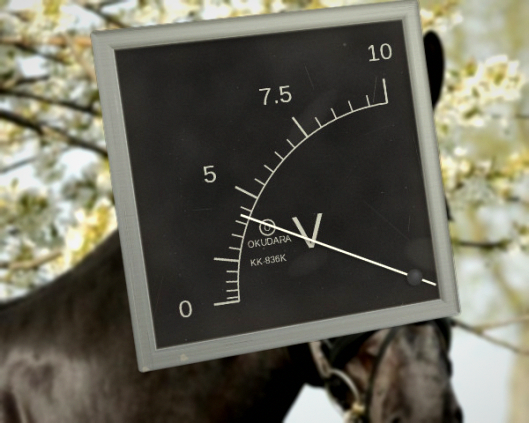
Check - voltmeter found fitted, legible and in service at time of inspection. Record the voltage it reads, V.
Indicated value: 4.25 V
